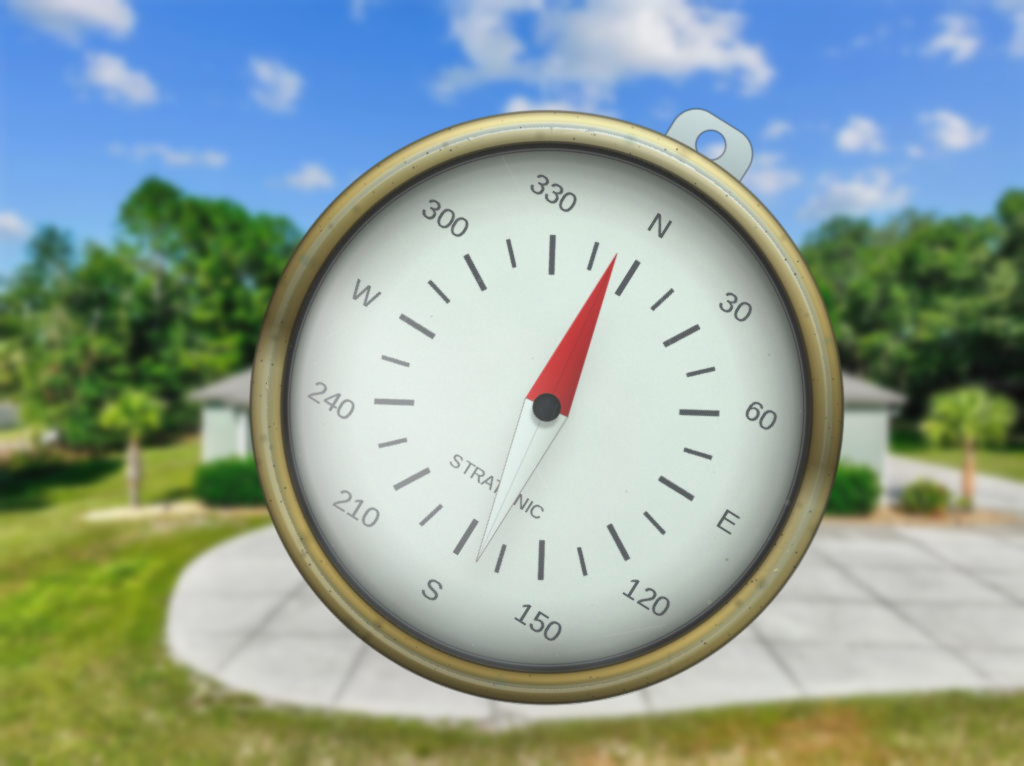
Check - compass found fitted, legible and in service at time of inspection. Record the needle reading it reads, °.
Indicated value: 352.5 °
